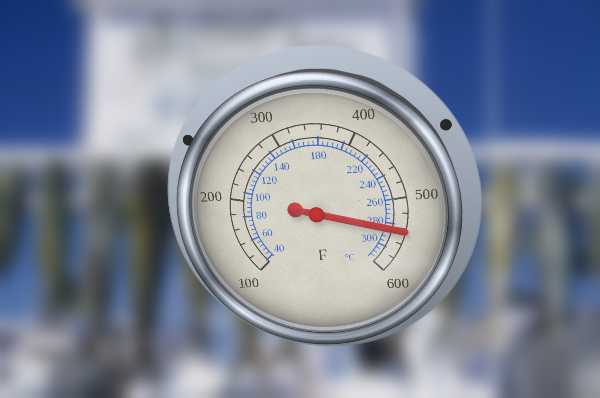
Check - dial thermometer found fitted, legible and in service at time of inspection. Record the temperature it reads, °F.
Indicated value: 540 °F
